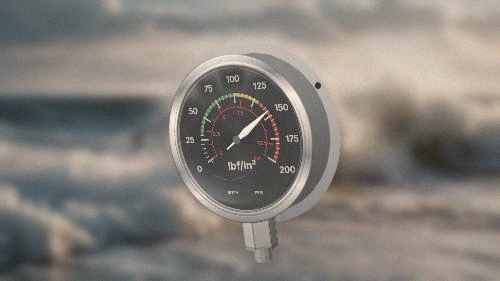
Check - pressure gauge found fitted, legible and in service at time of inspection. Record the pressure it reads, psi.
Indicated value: 145 psi
